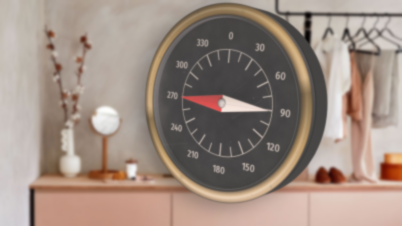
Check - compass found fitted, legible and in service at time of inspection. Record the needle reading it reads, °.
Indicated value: 270 °
